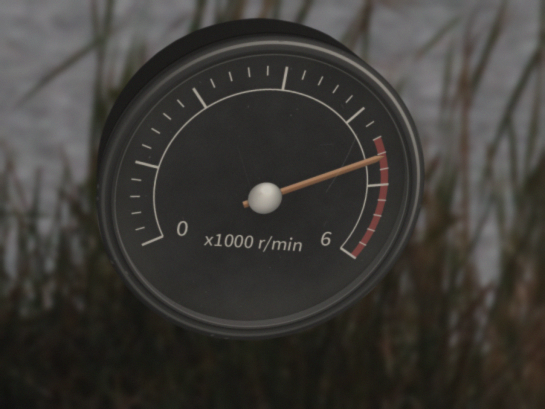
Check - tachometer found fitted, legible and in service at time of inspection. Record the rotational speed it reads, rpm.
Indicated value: 4600 rpm
